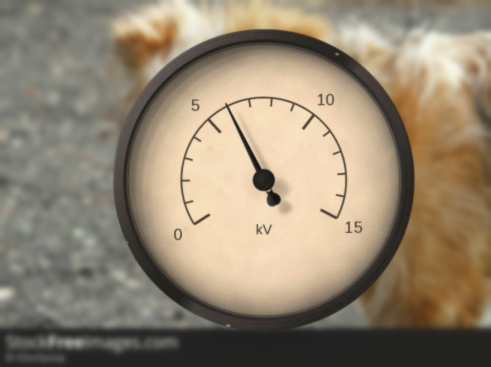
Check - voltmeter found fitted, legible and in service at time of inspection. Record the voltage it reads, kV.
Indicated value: 6 kV
